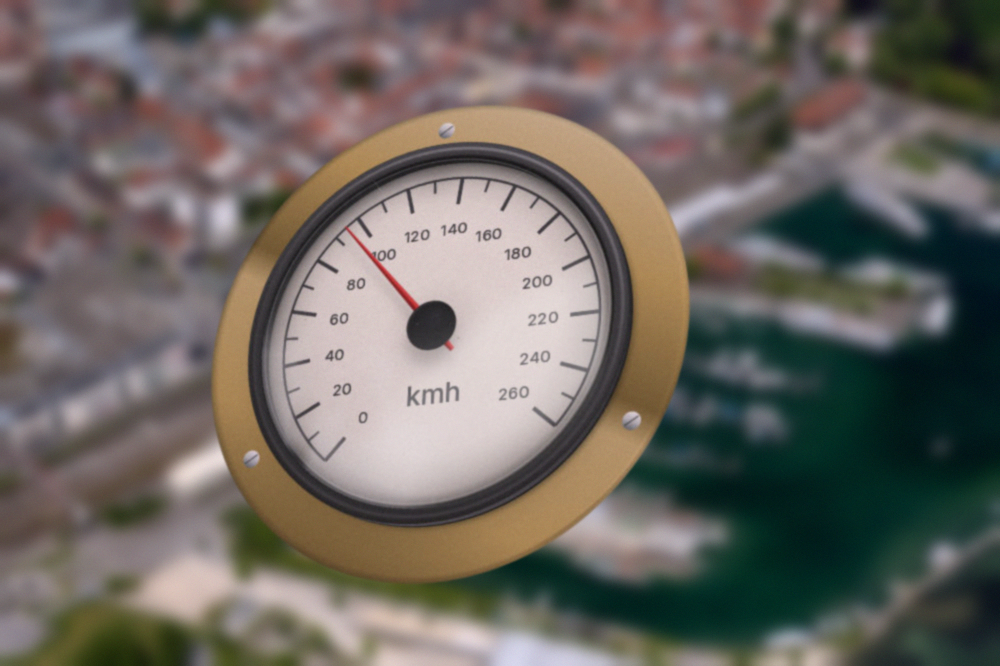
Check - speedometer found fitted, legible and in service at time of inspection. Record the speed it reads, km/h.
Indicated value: 95 km/h
